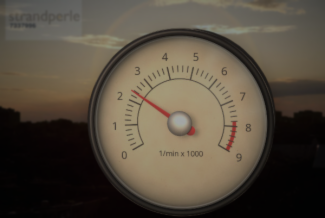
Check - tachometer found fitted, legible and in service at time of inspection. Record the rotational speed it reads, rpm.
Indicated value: 2400 rpm
